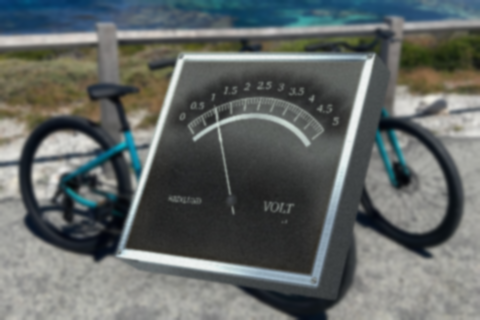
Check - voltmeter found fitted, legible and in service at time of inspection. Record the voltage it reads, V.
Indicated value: 1 V
